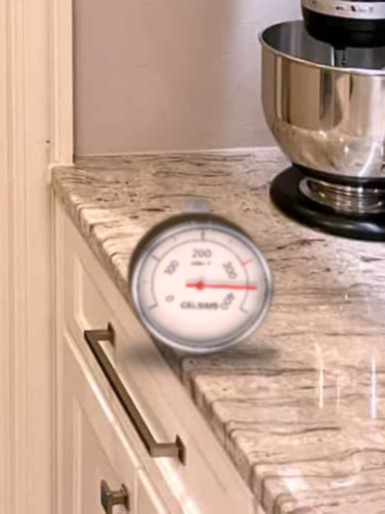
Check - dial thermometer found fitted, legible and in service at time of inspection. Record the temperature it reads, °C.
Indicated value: 350 °C
